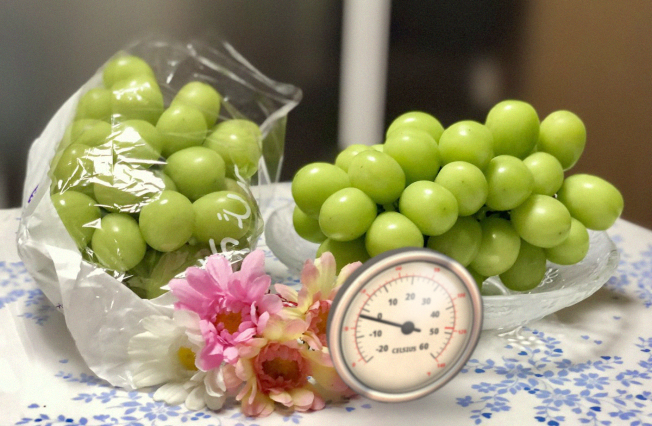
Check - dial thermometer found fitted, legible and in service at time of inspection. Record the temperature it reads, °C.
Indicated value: -2 °C
